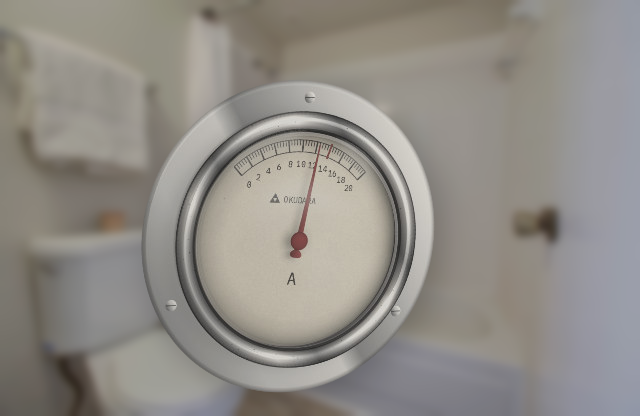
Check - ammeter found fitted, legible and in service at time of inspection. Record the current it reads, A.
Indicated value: 12 A
